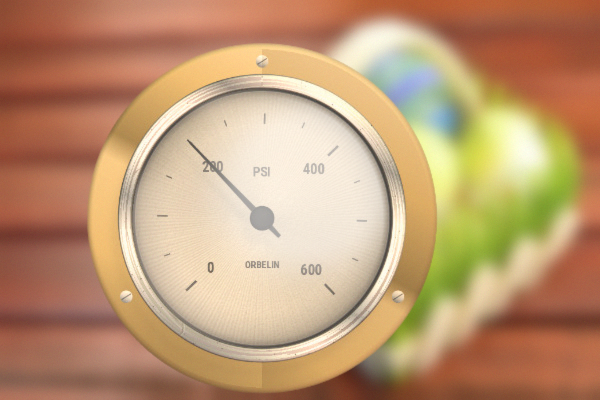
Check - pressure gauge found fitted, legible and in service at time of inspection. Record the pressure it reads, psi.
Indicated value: 200 psi
